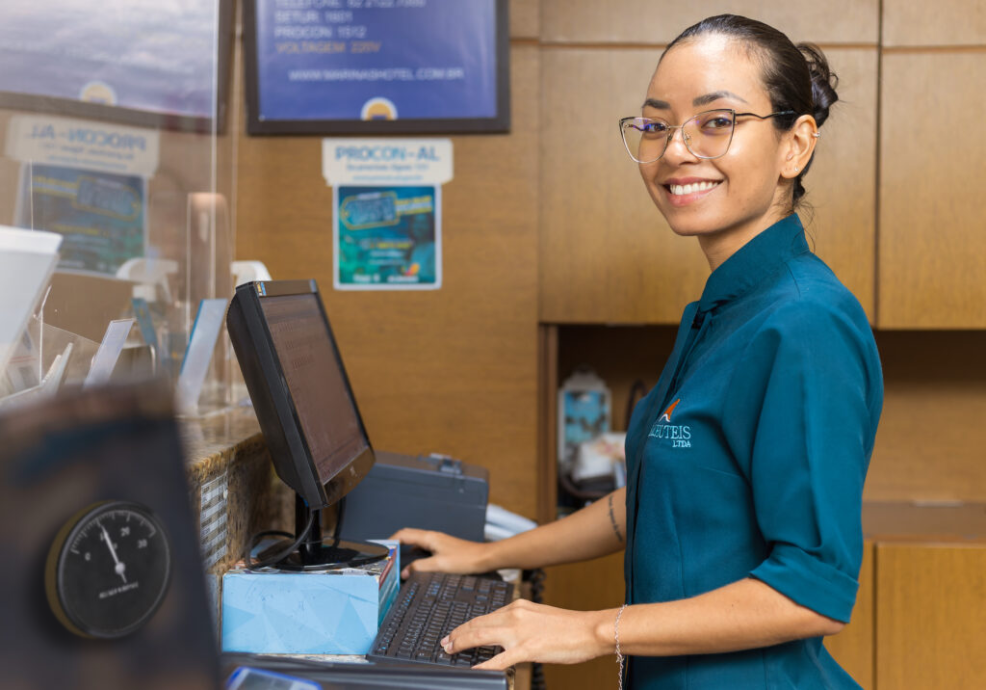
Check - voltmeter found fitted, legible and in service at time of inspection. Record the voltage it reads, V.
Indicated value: 10 V
